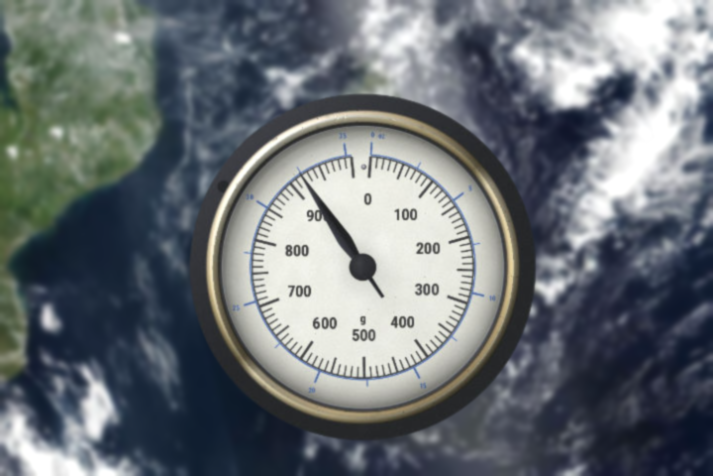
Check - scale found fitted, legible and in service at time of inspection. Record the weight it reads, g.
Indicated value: 920 g
